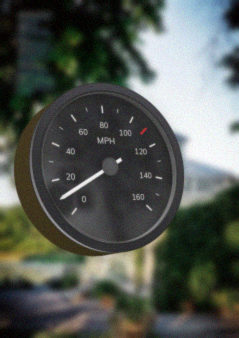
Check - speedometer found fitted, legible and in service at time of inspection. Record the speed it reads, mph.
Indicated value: 10 mph
